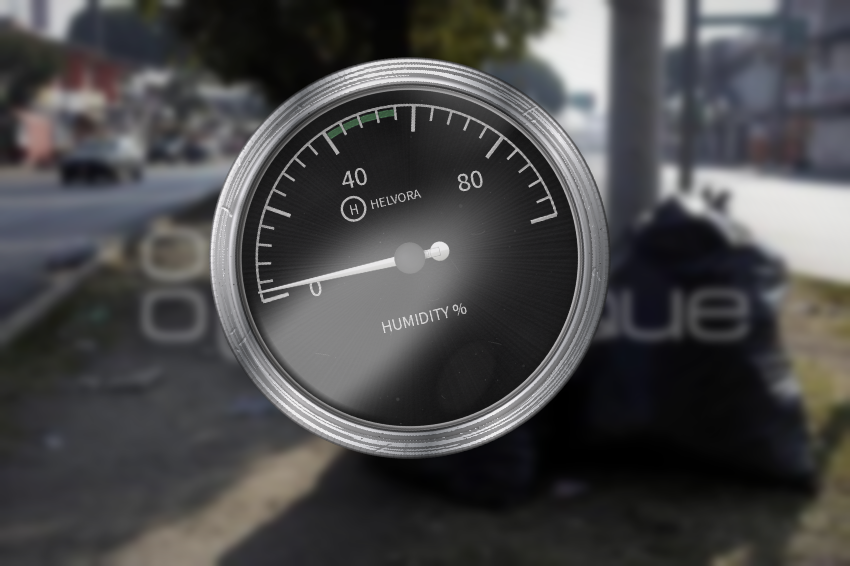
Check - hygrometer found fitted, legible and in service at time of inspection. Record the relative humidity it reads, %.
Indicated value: 2 %
